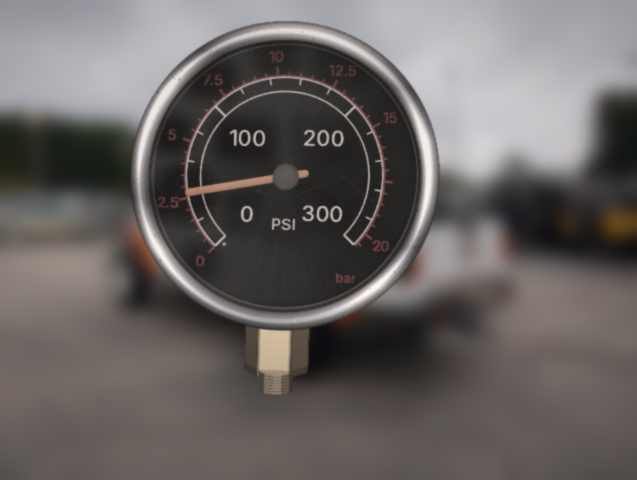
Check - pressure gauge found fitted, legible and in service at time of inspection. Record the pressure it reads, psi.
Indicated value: 40 psi
